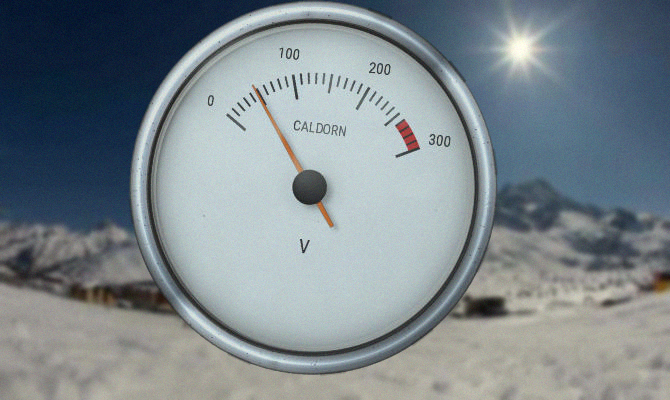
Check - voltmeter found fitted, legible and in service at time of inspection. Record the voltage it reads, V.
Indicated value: 50 V
